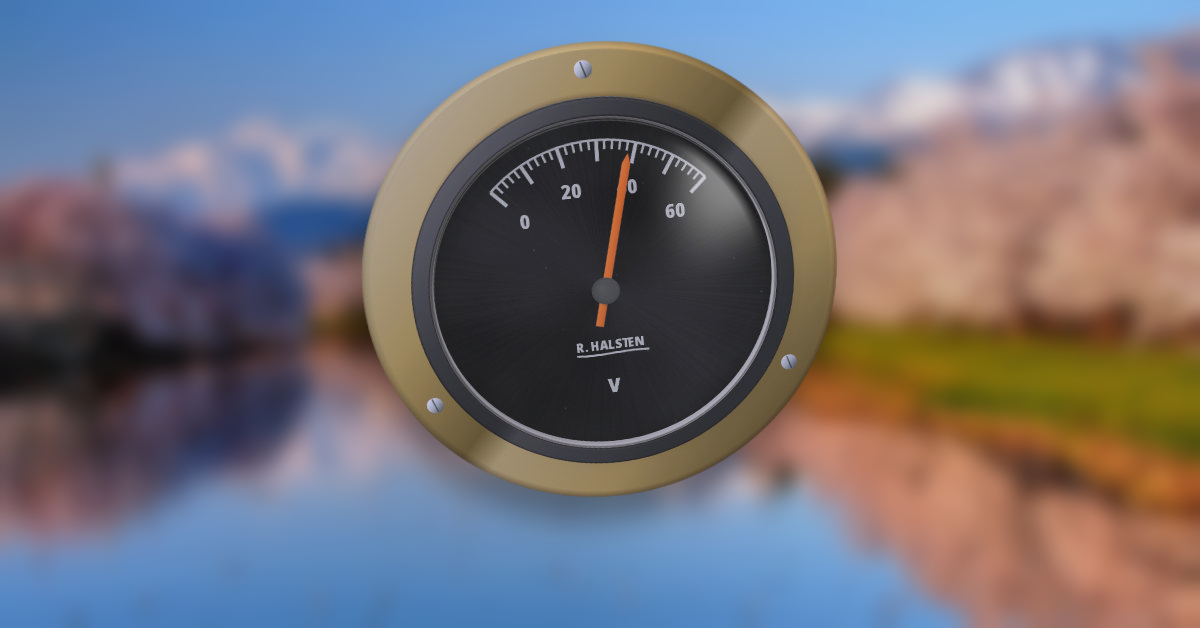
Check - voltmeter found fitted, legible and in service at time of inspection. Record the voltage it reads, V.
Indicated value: 38 V
